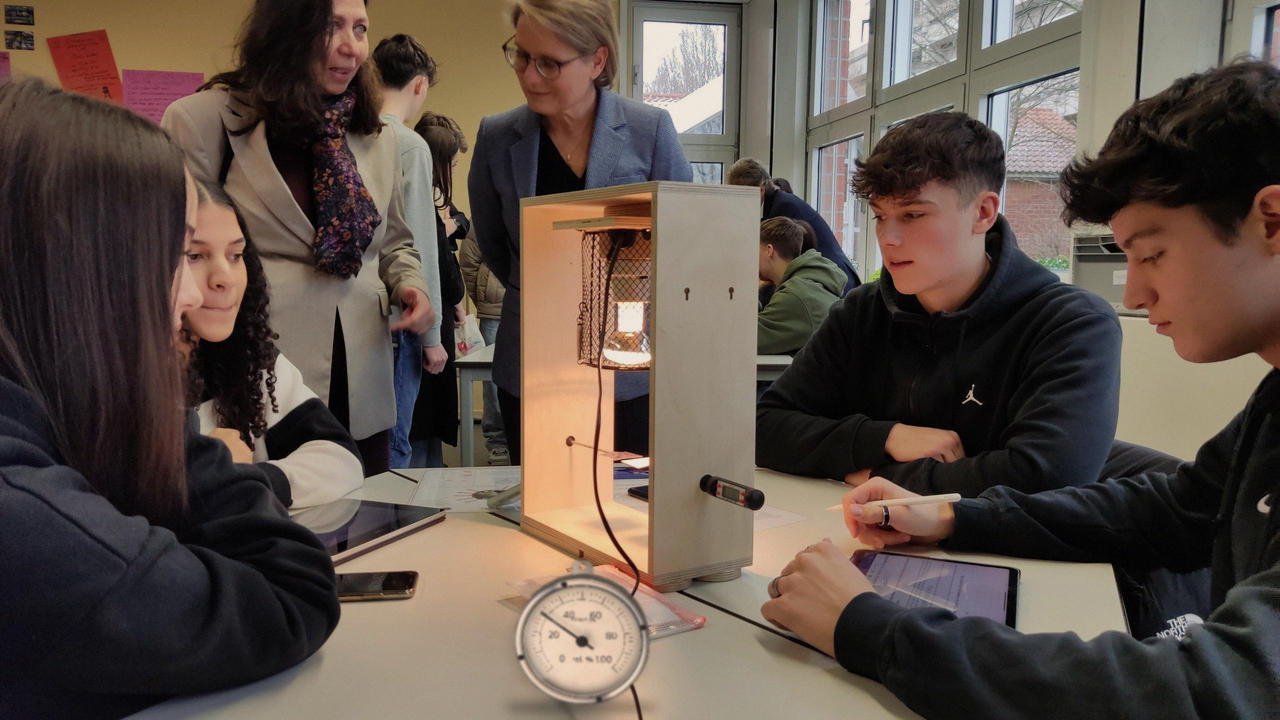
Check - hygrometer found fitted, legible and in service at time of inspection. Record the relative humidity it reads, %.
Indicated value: 30 %
